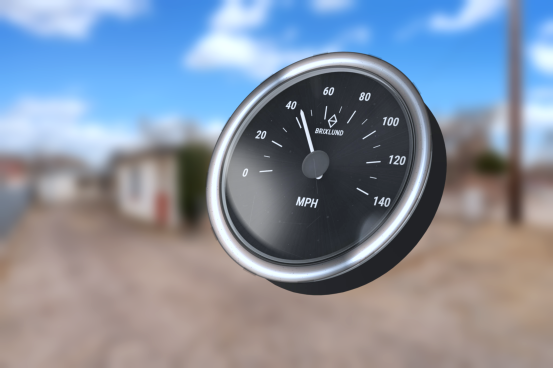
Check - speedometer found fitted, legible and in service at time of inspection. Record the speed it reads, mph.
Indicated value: 45 mph
